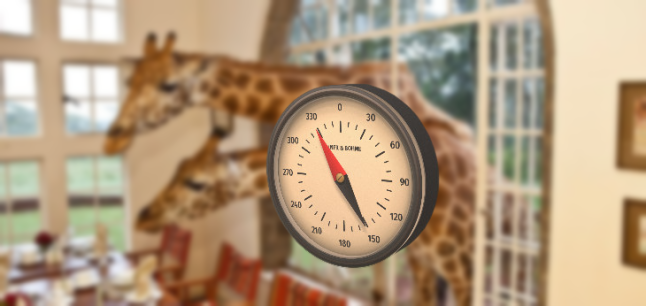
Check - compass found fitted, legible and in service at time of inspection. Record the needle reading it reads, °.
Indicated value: 330 °
